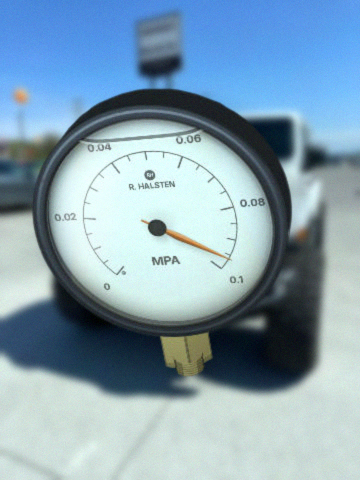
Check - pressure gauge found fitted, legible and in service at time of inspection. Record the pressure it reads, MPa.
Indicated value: 0.095 MPa
